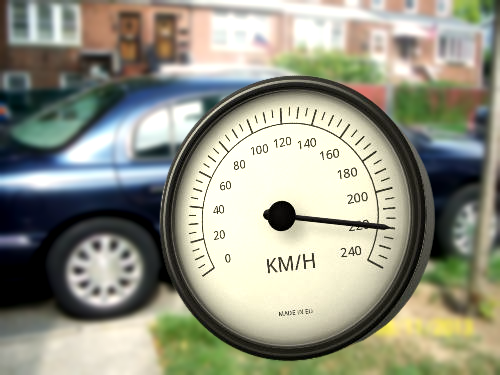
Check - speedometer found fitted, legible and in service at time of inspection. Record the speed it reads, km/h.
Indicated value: 220 km/h
